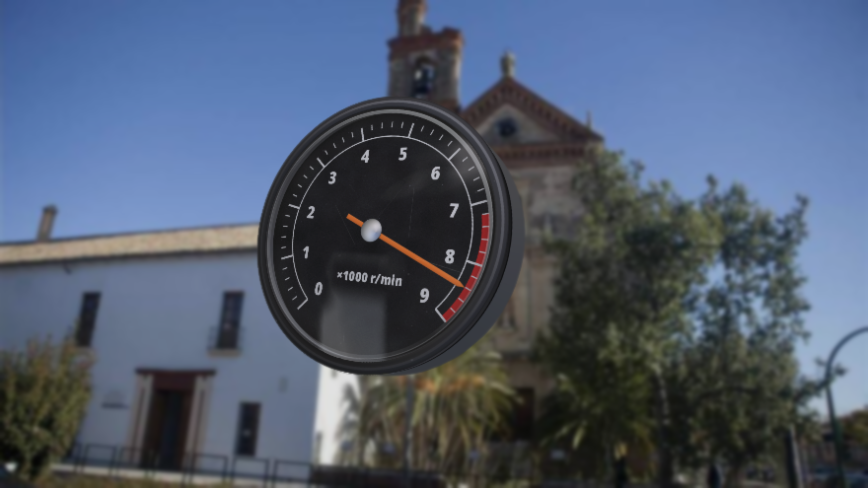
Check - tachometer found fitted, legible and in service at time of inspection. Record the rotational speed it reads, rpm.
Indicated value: 8400 rpm
